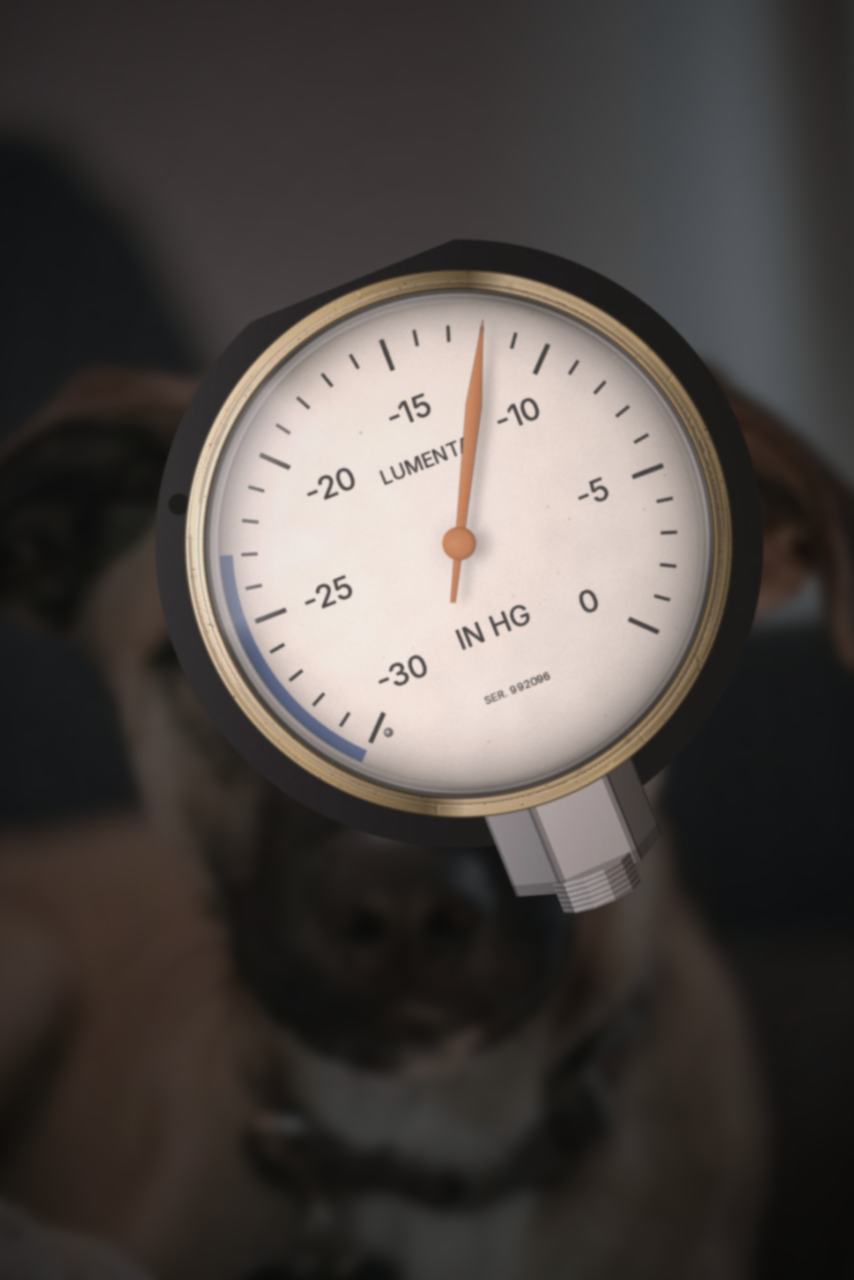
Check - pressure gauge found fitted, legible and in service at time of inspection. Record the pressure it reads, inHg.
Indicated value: -12 inHg
